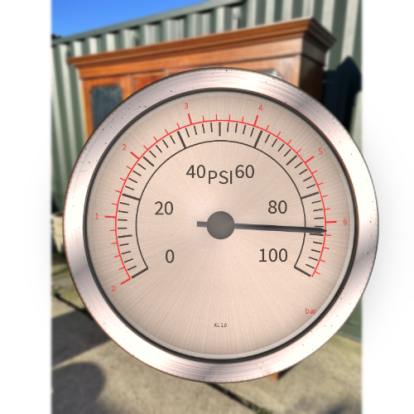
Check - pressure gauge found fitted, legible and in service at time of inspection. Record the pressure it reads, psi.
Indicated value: 89 psi
